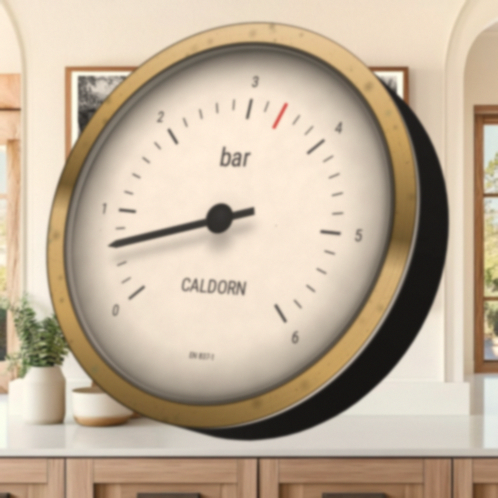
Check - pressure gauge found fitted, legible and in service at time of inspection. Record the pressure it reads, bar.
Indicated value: 0.6 bar
